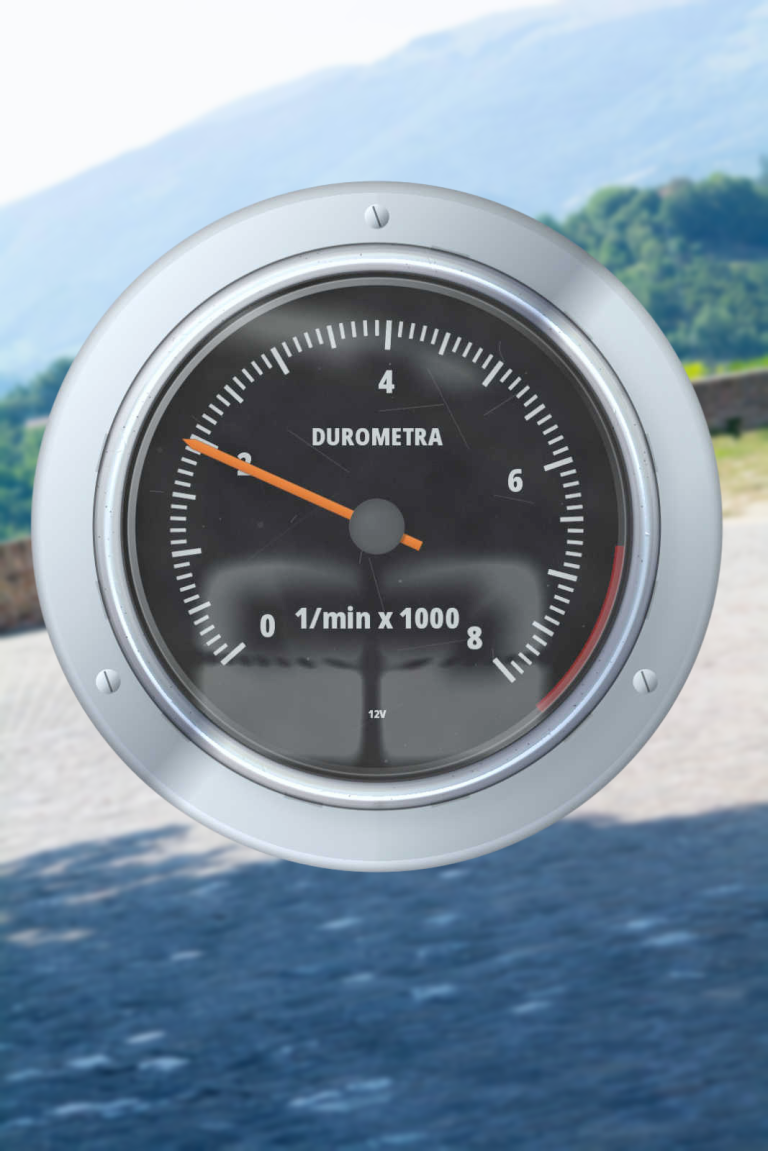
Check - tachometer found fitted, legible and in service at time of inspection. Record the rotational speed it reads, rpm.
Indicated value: 1950 rpm
